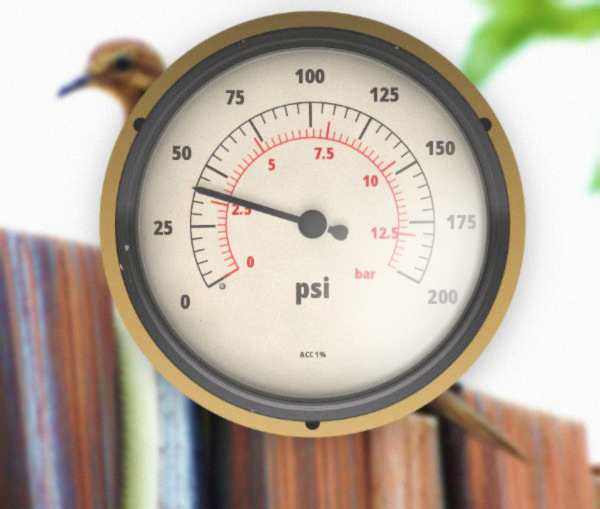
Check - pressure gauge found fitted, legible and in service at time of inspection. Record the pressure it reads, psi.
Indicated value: 40 psi
